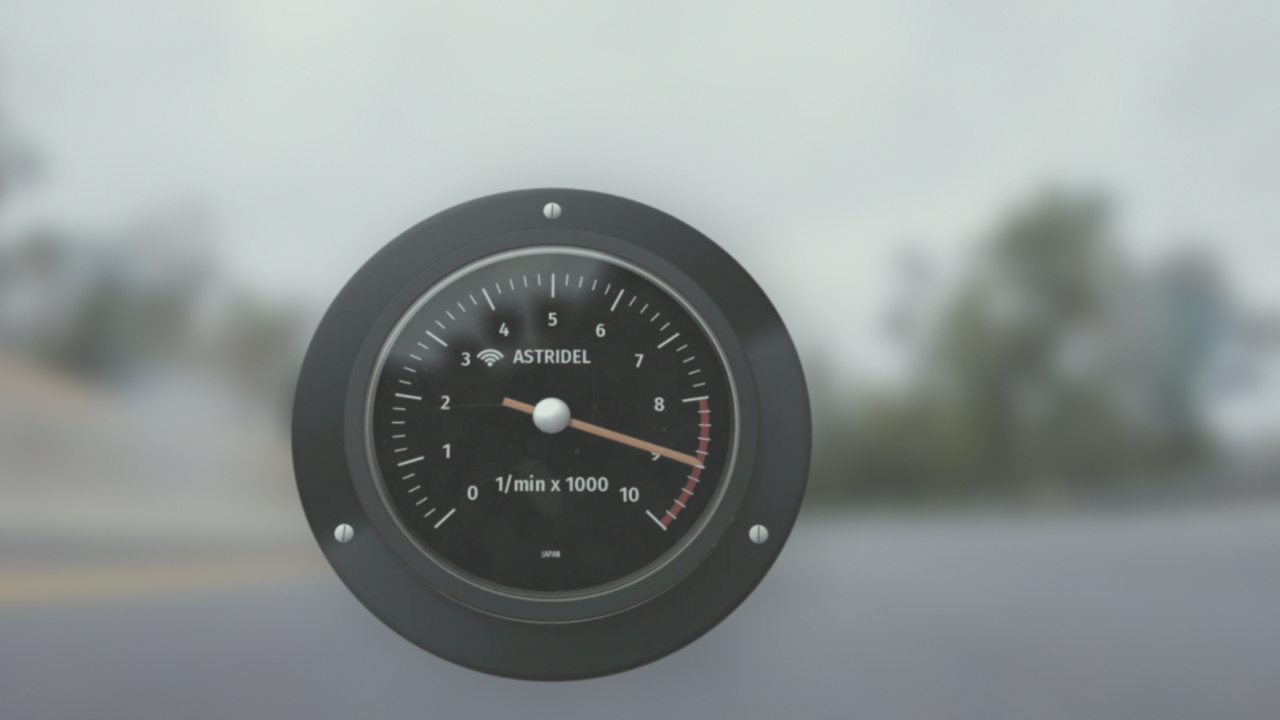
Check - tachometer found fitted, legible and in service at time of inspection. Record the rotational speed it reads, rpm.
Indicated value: 9000 rpm
